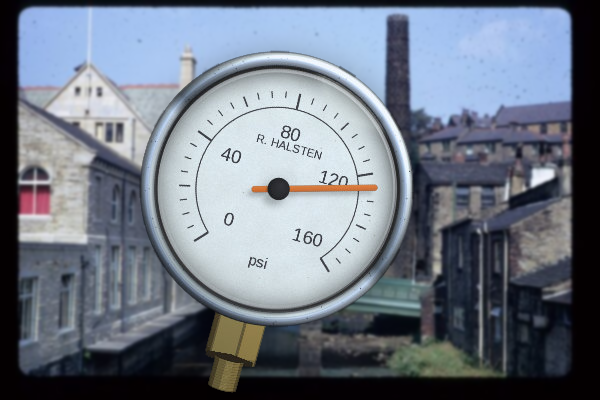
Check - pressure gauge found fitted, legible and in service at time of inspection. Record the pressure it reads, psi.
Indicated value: 125 psi
